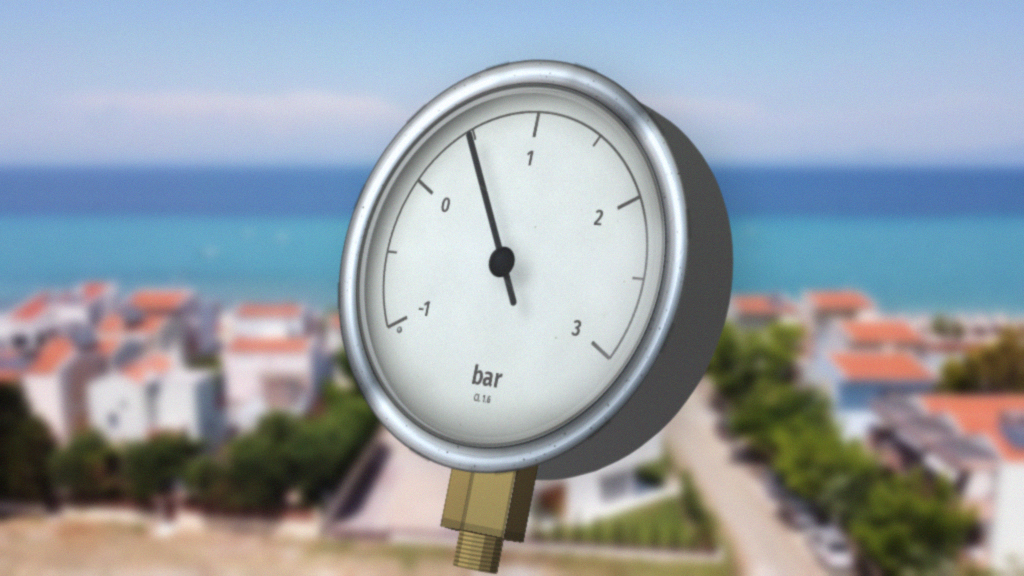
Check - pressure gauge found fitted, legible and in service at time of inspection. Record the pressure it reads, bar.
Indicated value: 0.5 bar
